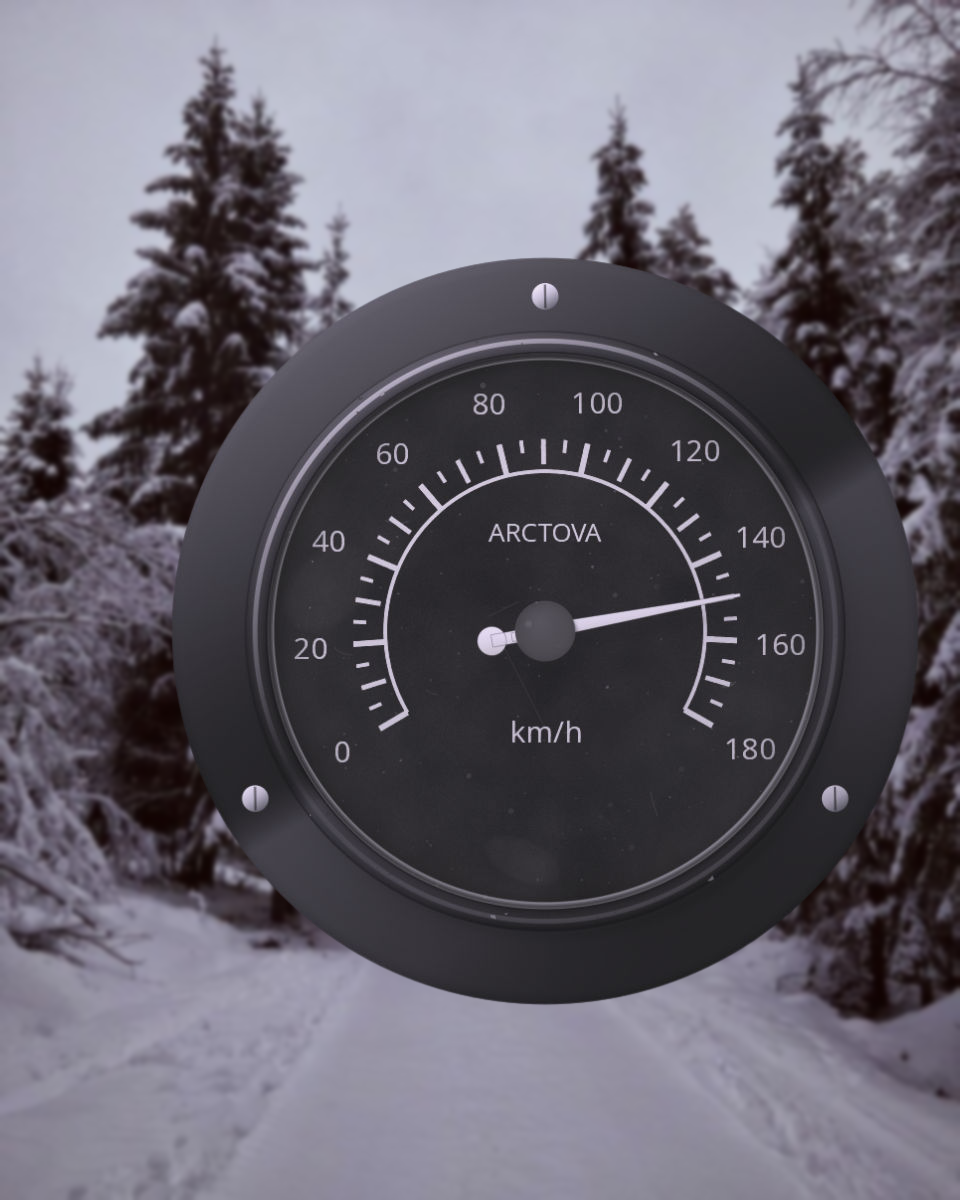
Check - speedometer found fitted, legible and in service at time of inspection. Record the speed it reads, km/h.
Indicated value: 150 km/h
